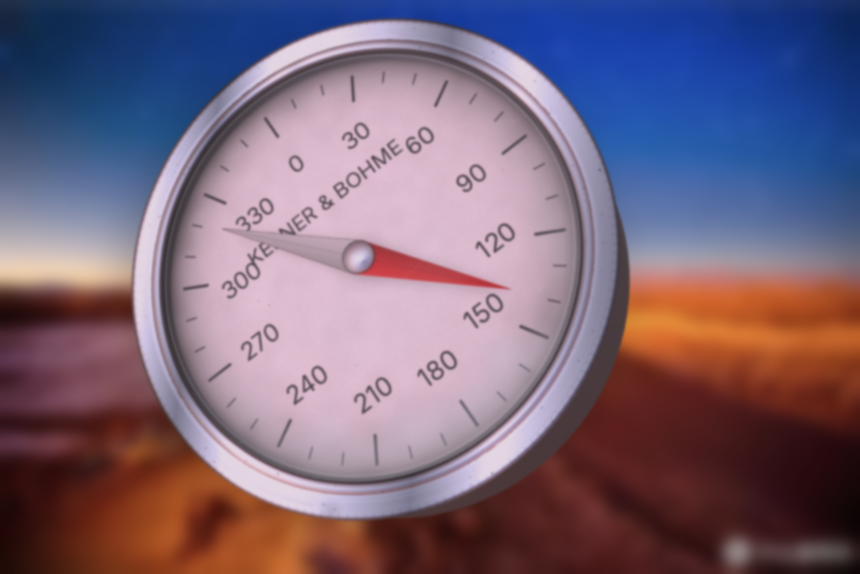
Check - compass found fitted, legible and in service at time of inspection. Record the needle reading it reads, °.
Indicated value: 140 °
